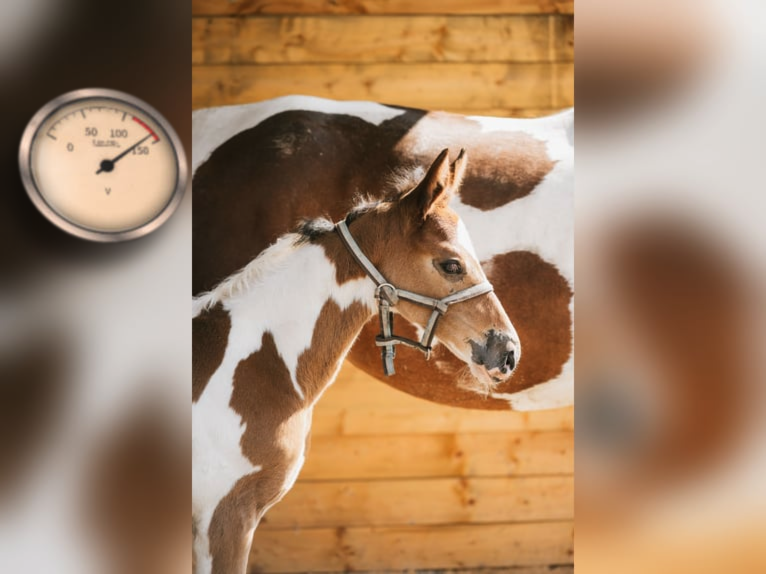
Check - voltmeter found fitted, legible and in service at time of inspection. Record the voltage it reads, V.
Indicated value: 140 V
